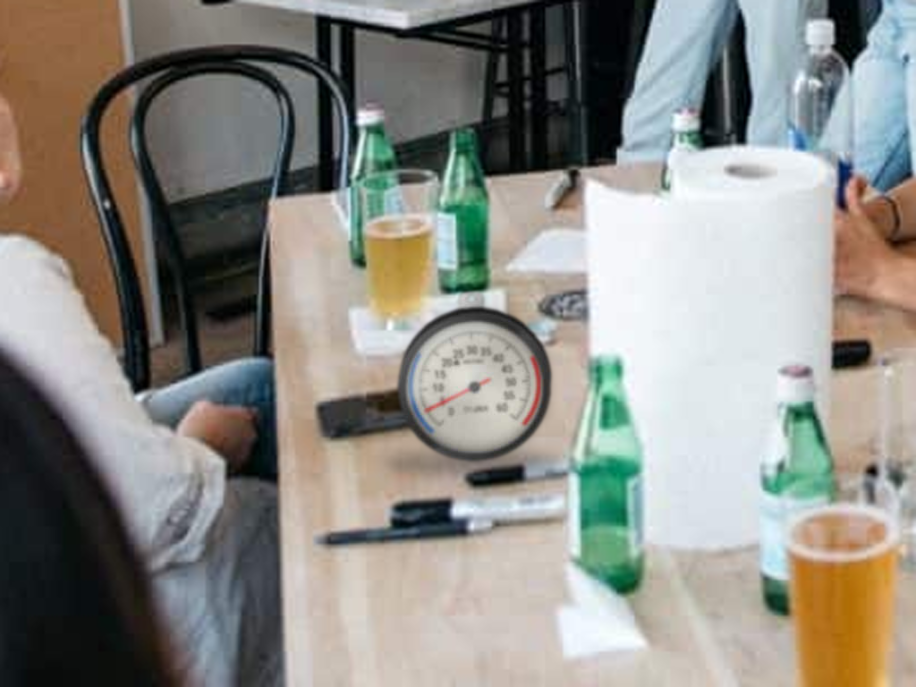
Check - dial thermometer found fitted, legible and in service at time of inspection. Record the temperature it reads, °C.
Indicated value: 5 °C
